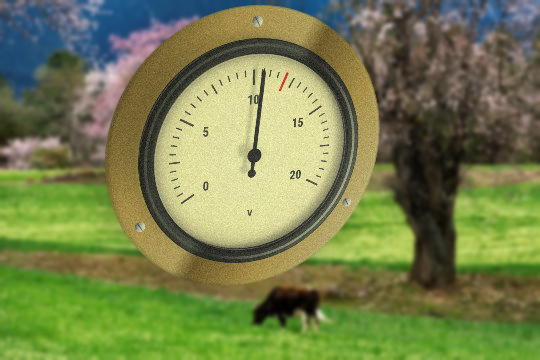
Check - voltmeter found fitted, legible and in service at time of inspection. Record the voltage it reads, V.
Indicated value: 10.5 V
